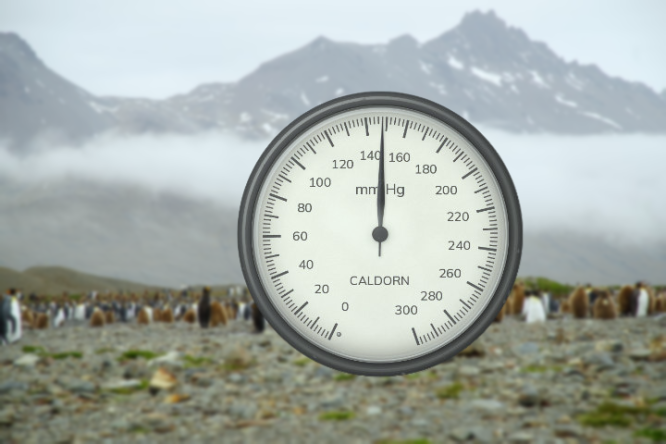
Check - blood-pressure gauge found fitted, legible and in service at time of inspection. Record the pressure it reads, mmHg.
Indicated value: 148 mmHg
